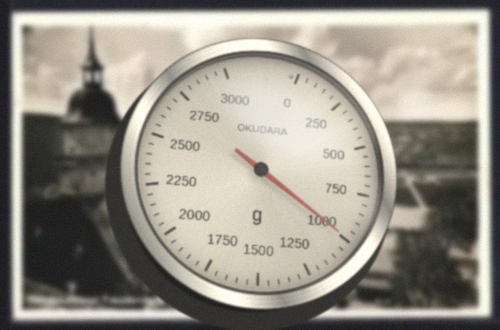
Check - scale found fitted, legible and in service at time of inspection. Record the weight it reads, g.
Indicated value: 1000 g
